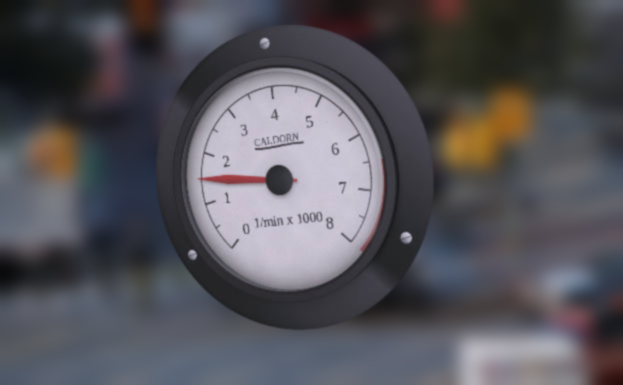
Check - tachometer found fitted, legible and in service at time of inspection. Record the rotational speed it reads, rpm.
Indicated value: 1500 rpm
